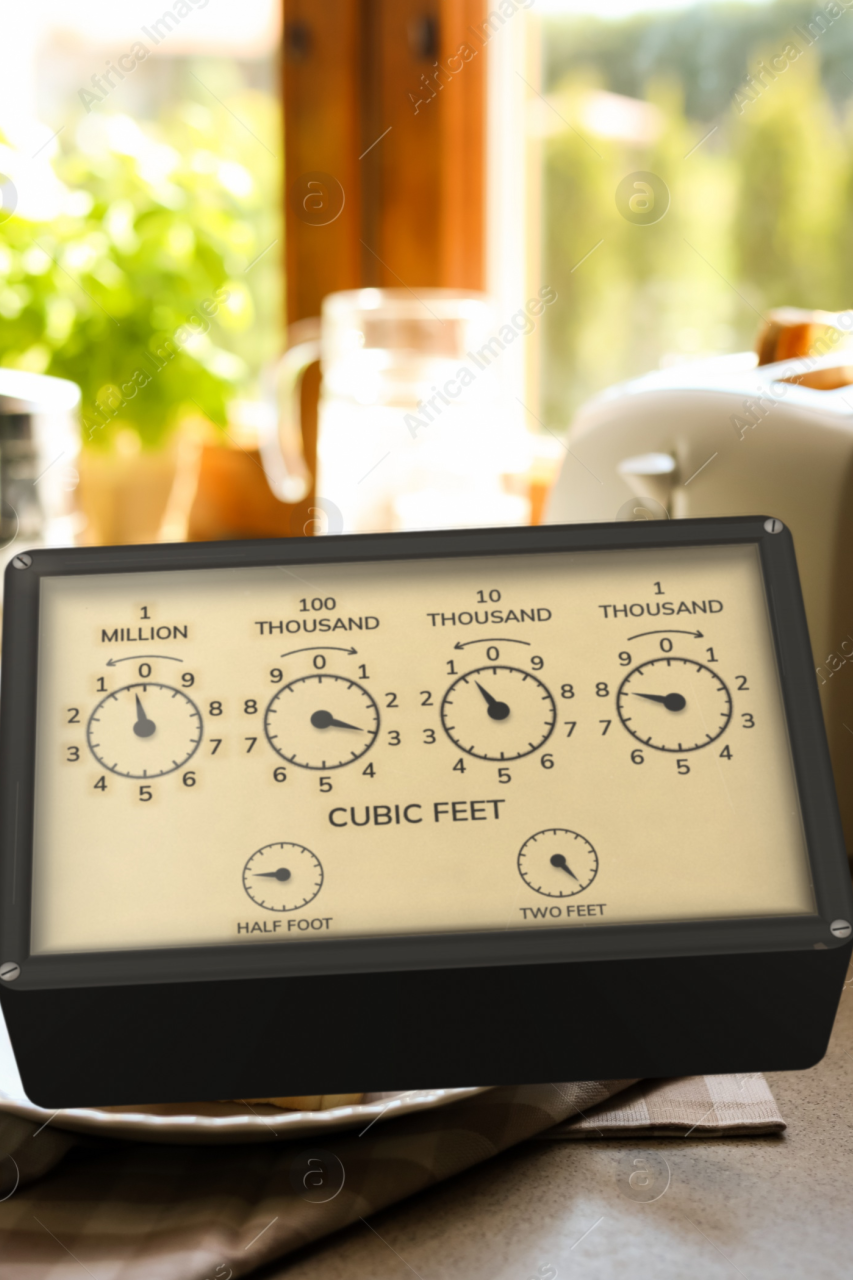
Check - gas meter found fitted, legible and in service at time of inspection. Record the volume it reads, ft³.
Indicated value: 30800 ft³
